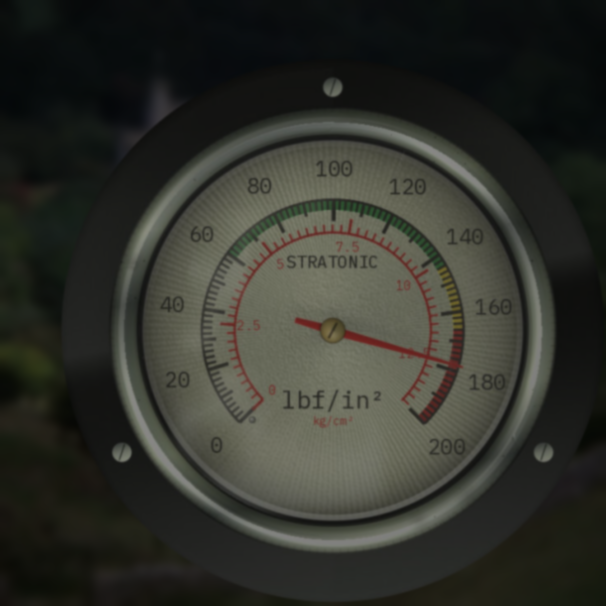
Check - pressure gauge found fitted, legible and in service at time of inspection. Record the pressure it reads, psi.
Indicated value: 178 psi
